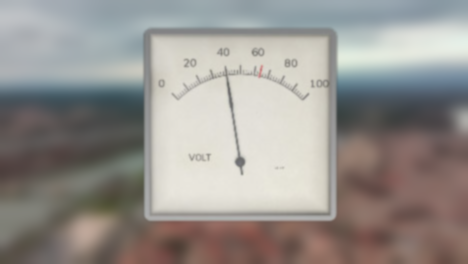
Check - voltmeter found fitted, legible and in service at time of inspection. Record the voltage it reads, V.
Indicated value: 40 V
